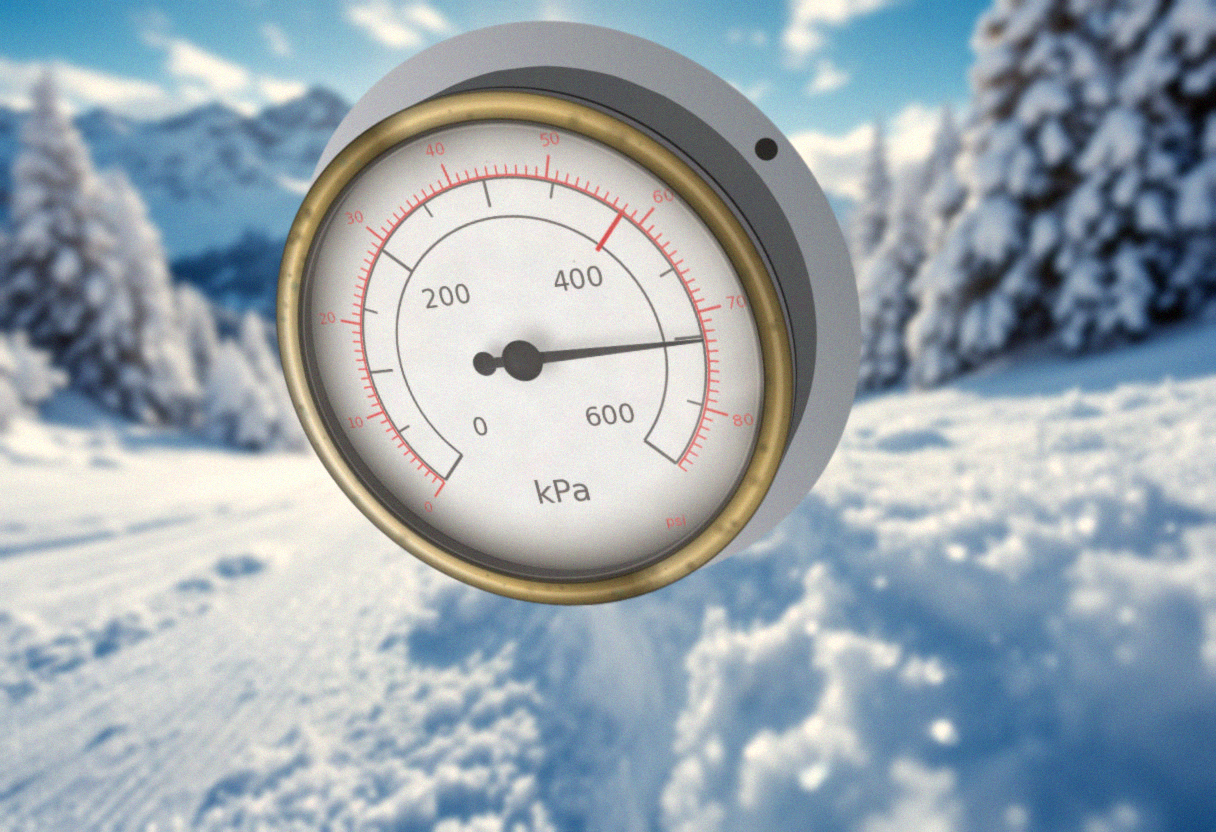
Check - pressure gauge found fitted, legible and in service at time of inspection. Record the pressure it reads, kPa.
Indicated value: 500 kPa
